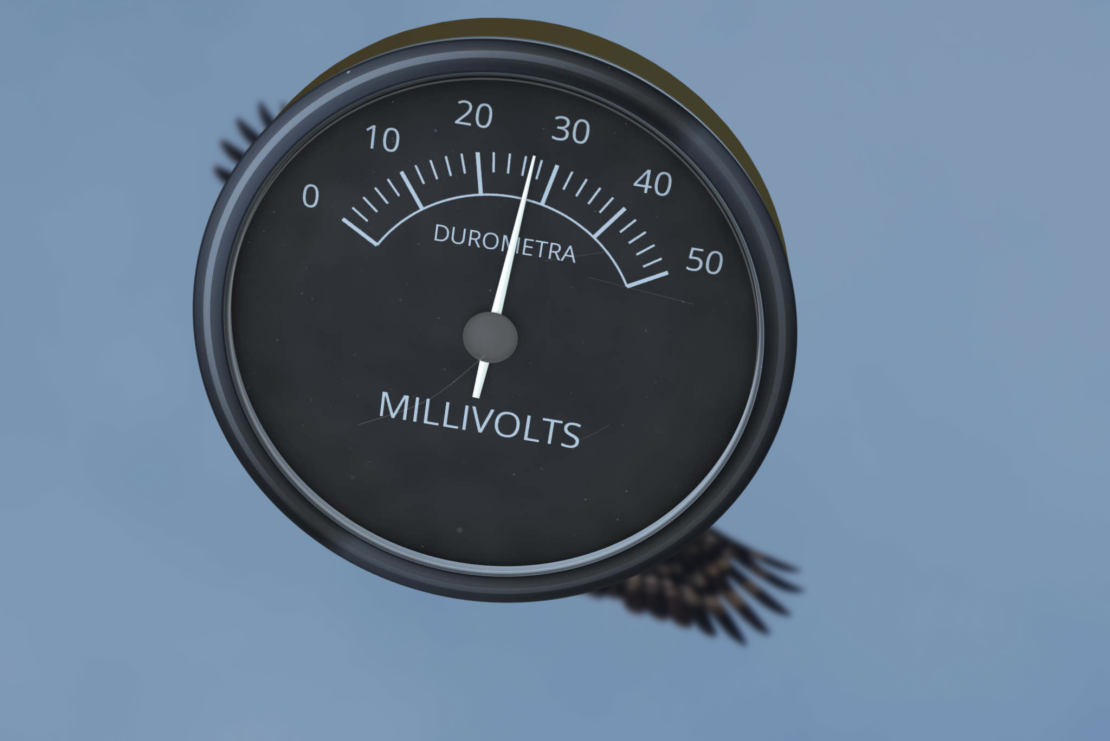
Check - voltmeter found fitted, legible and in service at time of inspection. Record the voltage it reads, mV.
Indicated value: 27 mV
